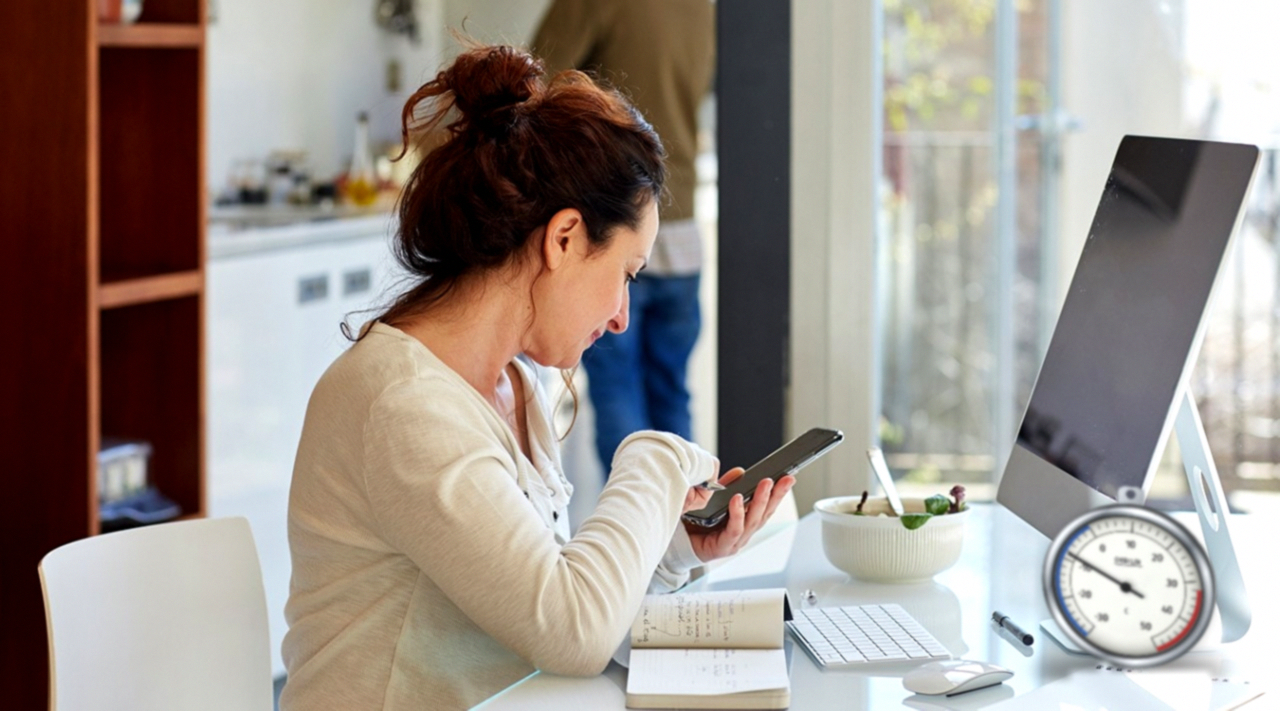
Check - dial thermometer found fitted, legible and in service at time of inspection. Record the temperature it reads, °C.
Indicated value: -8 °C
